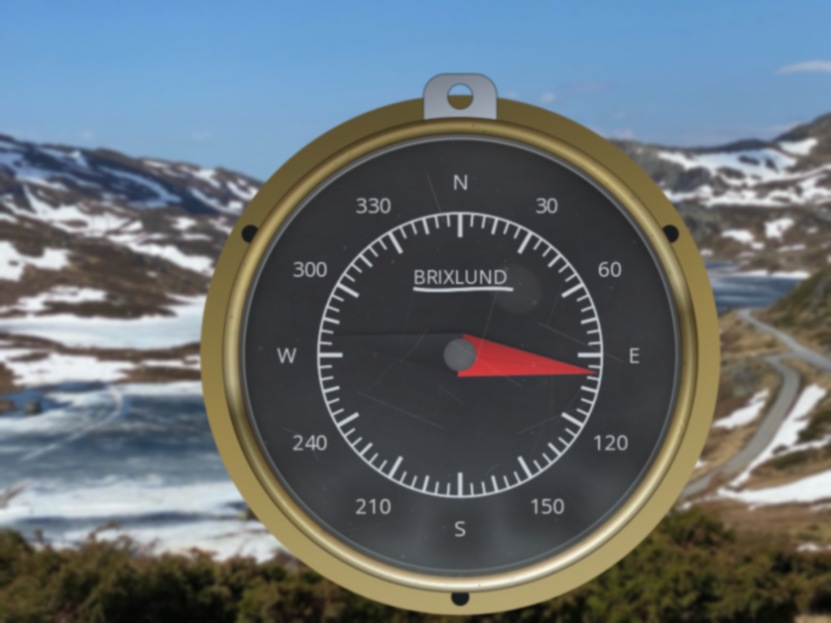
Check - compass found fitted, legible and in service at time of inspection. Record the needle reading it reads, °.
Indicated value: 97.5 °
